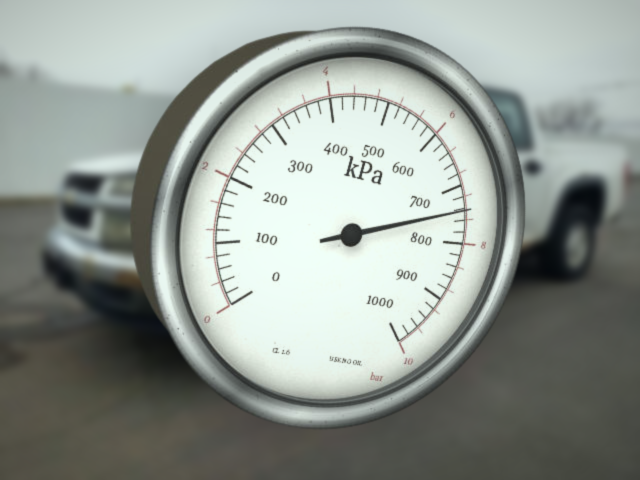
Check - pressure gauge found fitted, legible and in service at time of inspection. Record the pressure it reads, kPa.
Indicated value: 740 kPa
